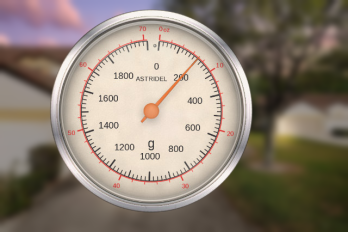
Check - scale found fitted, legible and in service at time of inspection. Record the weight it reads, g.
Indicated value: 200 g
